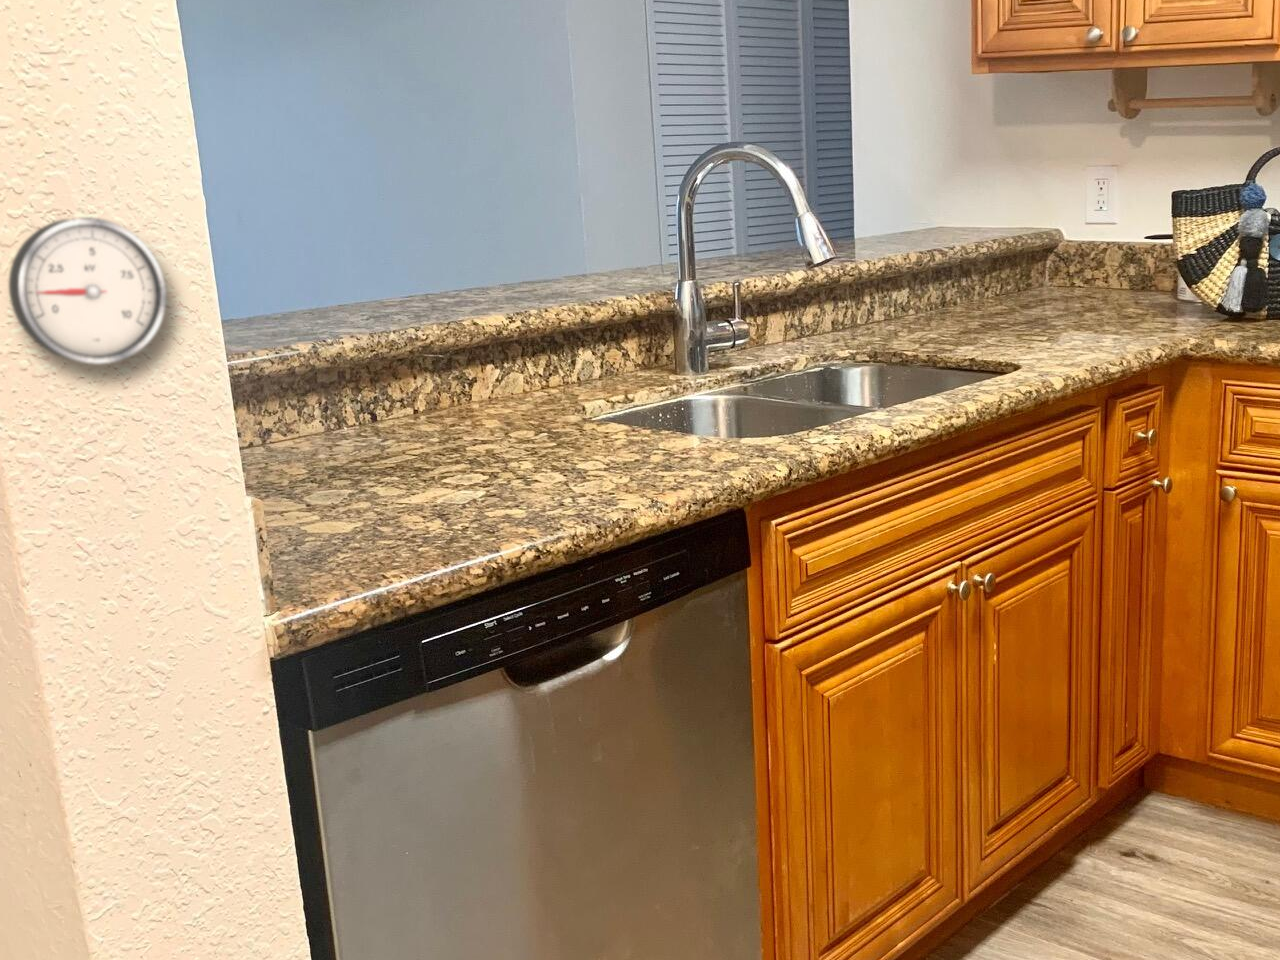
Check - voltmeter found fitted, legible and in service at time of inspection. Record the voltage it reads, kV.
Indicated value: 1 kV
